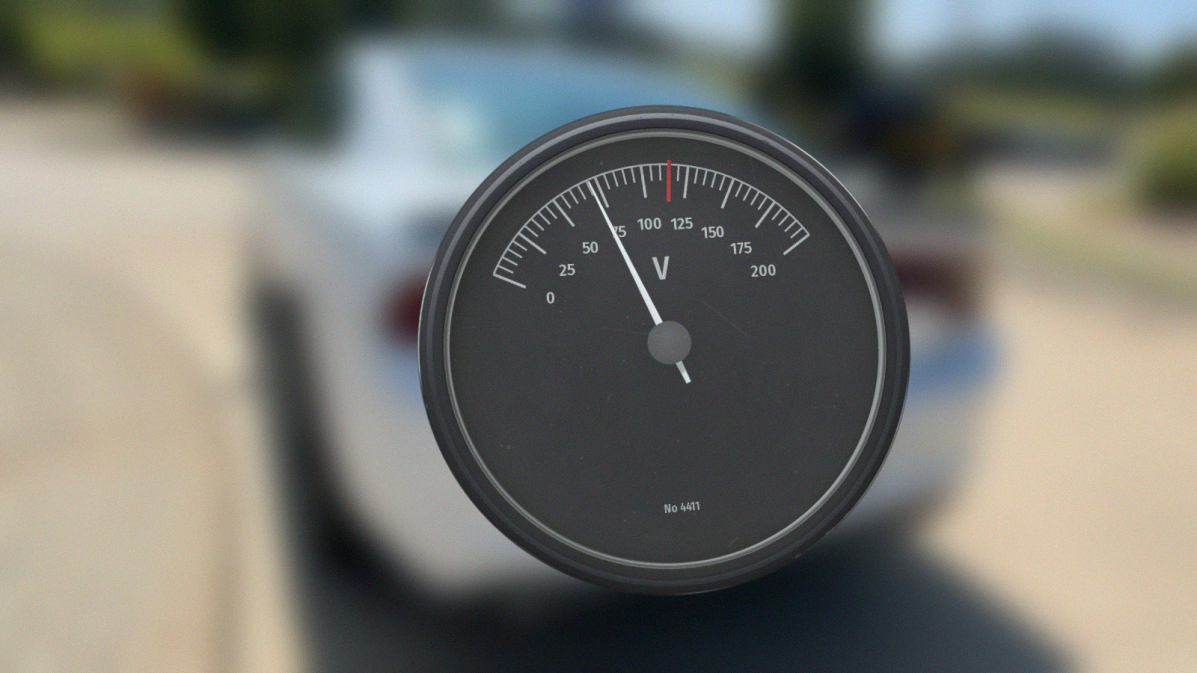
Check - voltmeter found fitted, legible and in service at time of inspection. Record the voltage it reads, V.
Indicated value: 70 V
